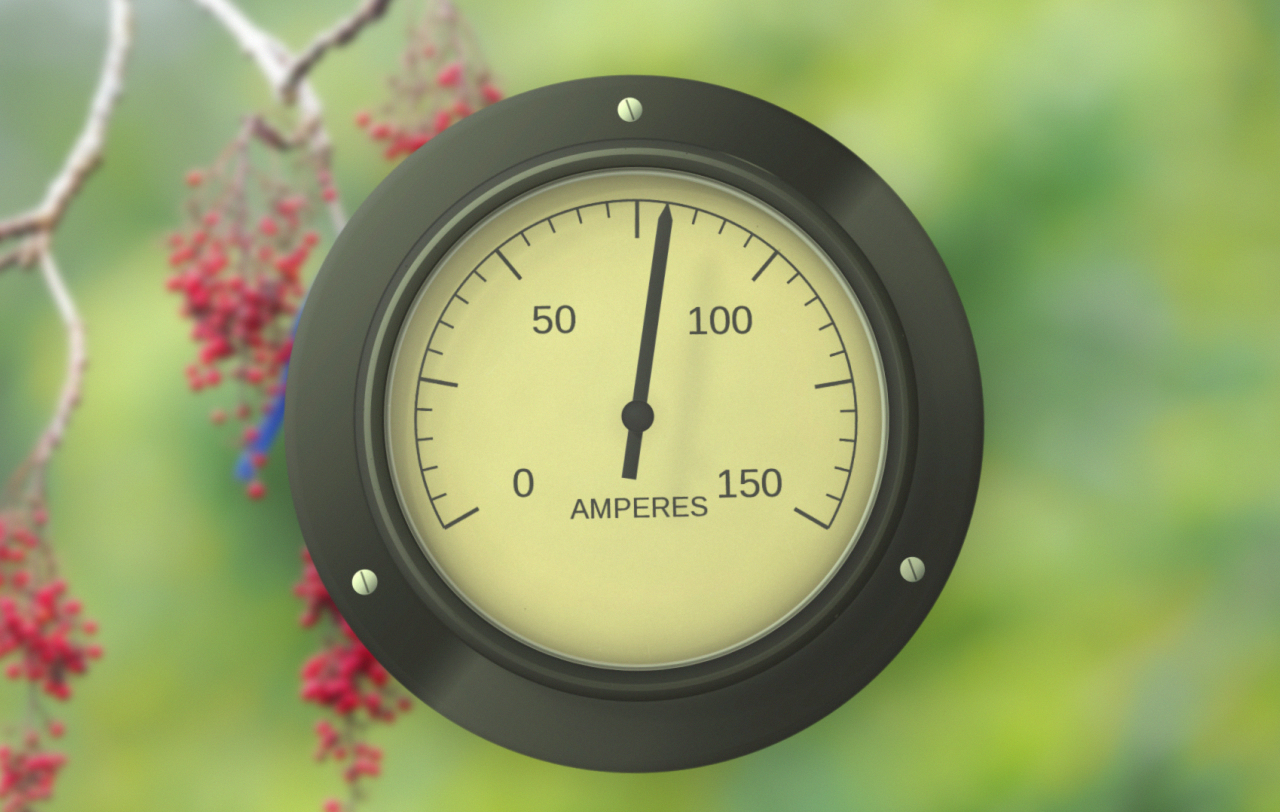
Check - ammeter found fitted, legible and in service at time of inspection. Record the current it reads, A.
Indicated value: 80 A
